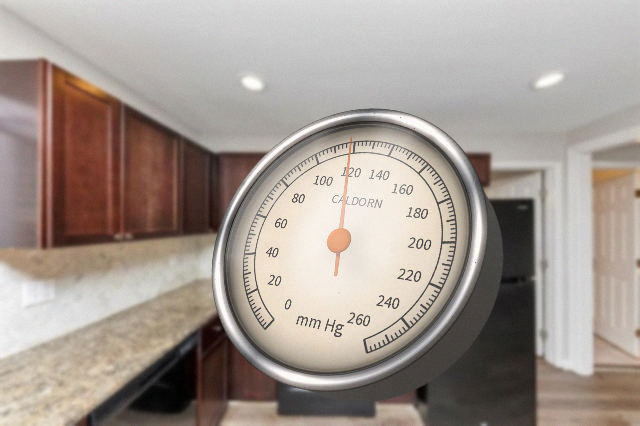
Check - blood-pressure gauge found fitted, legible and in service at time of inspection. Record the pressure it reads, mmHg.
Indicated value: 120 mmHg
